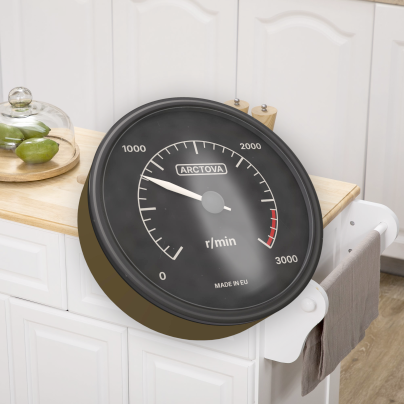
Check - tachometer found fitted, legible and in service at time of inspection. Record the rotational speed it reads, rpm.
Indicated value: 800 rpm
